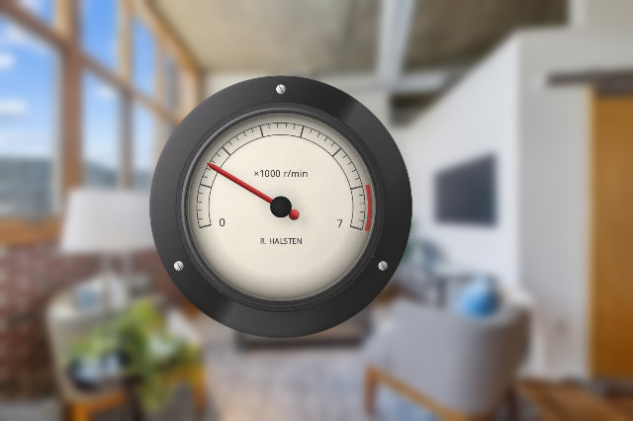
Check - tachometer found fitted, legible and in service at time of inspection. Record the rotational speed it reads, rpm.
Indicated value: 1500 rpm
